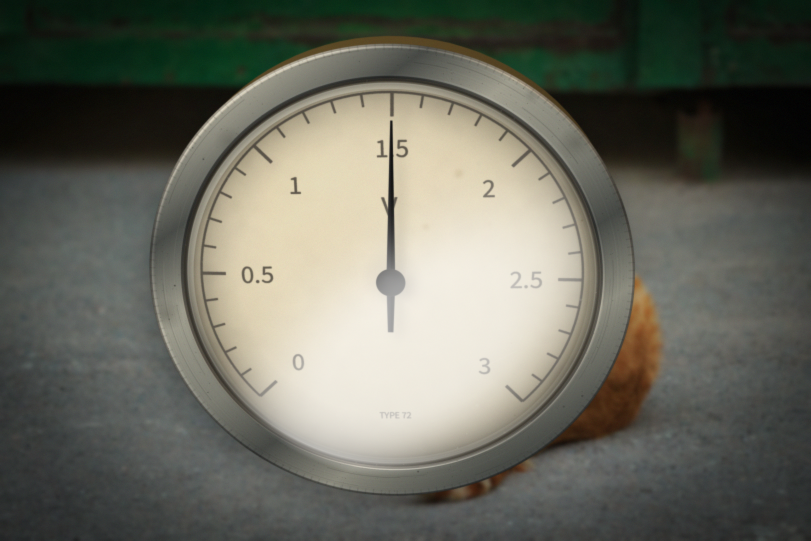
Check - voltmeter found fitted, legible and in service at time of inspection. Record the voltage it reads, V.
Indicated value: 1.5 V
